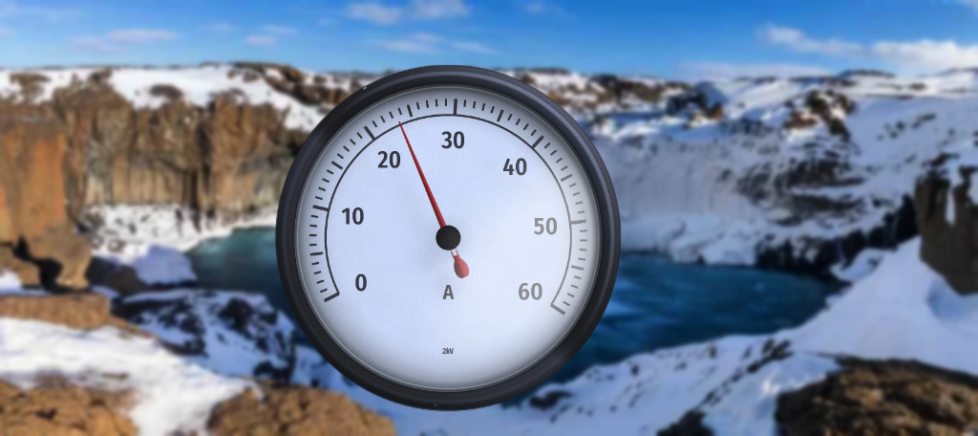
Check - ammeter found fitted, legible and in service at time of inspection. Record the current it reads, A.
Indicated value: 23.5 A
